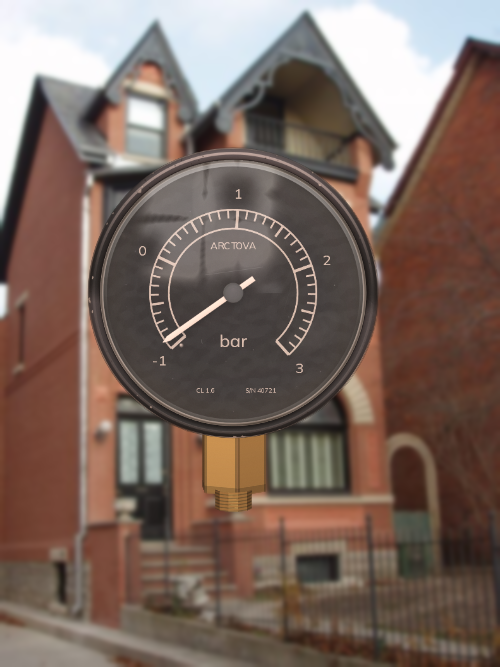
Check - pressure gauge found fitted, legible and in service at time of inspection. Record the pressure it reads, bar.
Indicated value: -0.9 bar
